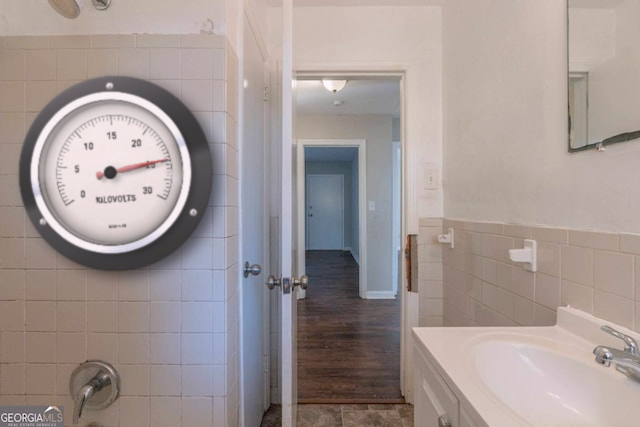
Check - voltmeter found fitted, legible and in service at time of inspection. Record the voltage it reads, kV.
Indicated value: 25 kV
